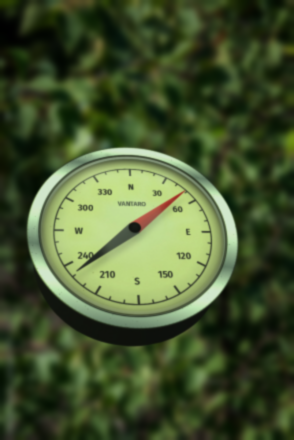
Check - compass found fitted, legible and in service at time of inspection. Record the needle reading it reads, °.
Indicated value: 50 °
